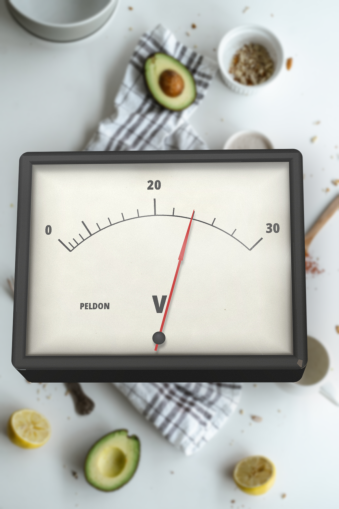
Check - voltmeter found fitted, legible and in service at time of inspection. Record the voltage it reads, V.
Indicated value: 24 V
